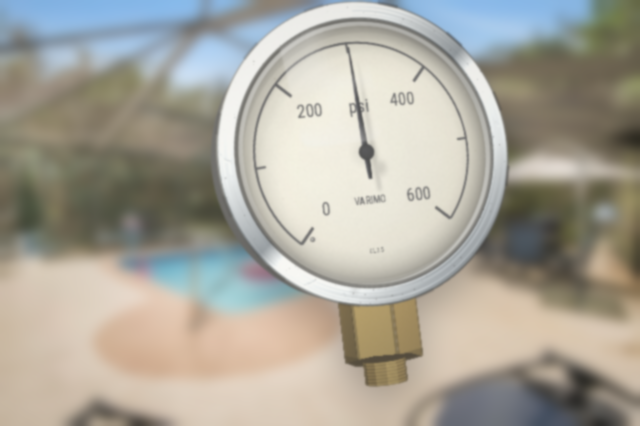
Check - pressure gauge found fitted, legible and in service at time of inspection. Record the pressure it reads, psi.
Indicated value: 300 psi
